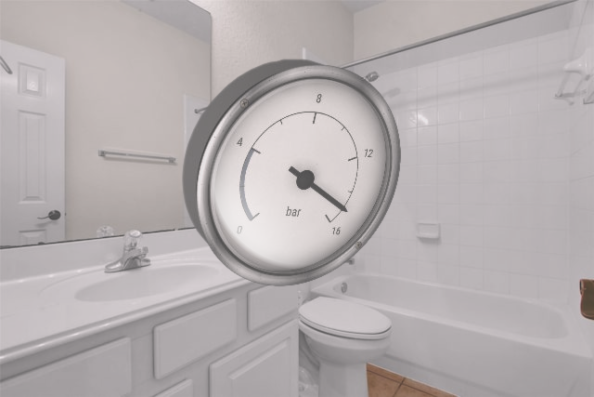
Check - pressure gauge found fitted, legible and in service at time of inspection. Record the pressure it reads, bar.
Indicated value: 15 bar
